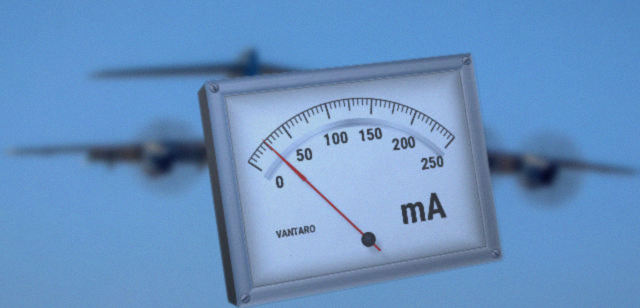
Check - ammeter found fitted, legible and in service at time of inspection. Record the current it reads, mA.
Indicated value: 25 mA
